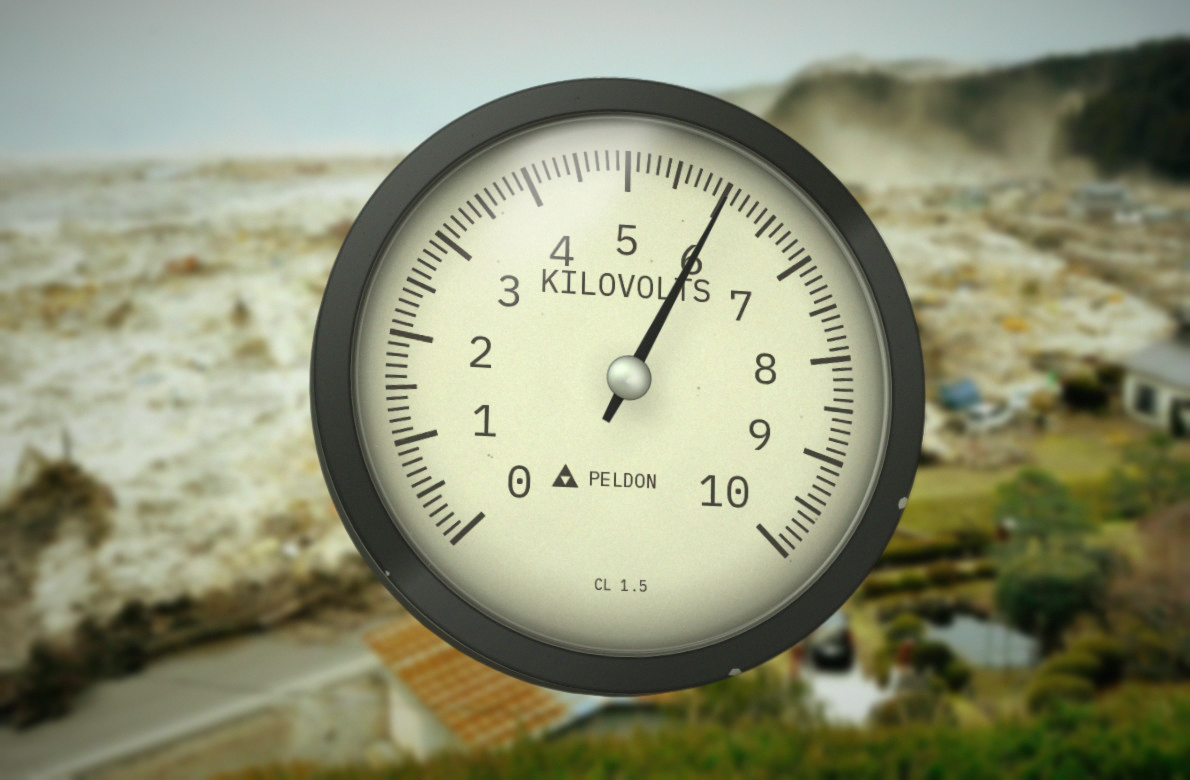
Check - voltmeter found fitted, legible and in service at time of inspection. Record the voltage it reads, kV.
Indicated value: 6 kV
